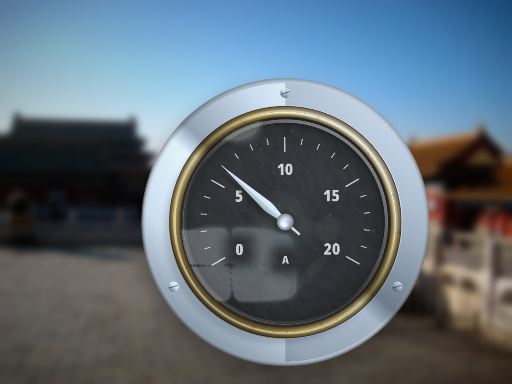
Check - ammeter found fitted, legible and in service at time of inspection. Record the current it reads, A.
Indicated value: 6 A
